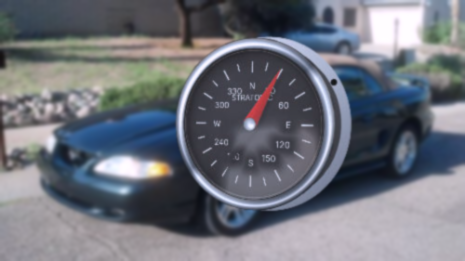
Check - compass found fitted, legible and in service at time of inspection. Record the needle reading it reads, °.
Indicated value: 30 °
